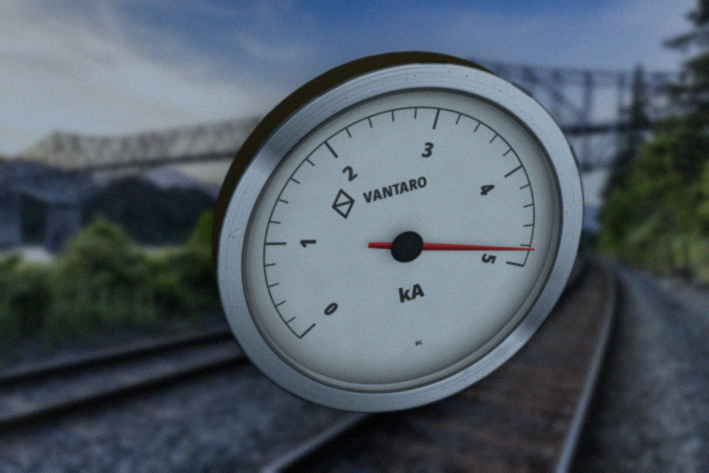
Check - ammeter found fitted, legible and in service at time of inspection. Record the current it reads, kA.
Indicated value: 4.8 kA
